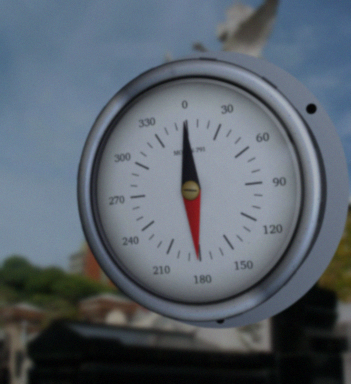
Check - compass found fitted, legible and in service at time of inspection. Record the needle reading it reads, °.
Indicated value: 180 °
